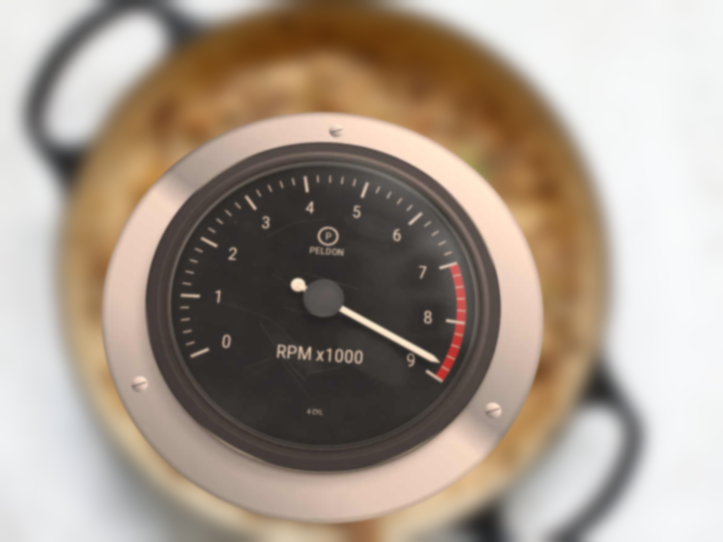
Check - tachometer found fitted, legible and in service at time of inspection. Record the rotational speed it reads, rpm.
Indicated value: 8800 rpm
